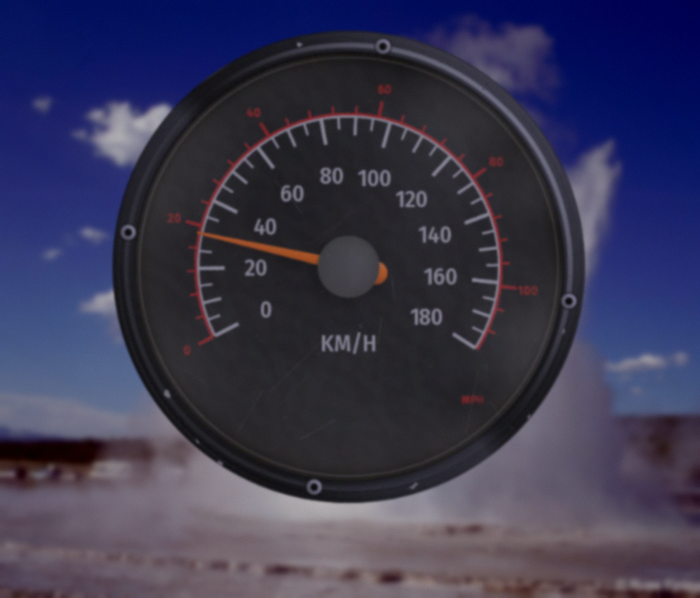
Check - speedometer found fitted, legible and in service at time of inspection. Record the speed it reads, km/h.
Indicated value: 30 km/h
